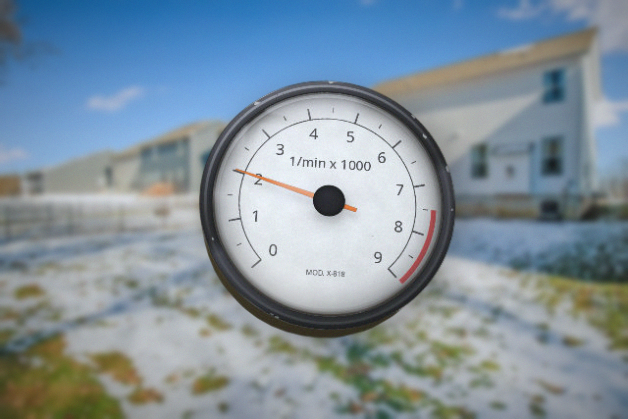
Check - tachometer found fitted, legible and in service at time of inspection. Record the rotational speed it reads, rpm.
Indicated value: 2000 rpm
